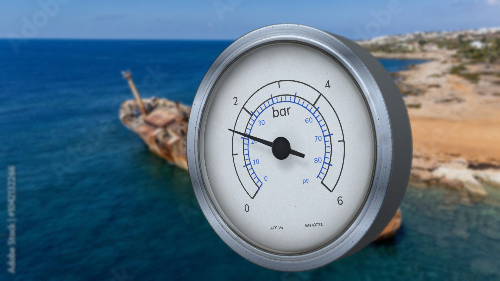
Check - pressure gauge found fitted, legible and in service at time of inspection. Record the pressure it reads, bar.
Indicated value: 1.5 bar
